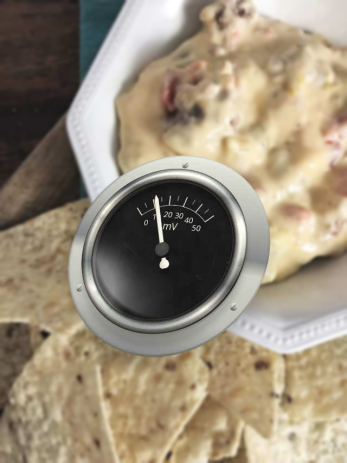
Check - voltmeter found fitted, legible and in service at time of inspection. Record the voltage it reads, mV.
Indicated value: 12.5 mV
